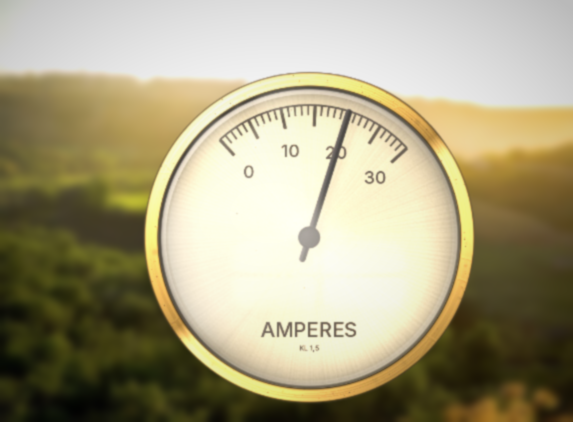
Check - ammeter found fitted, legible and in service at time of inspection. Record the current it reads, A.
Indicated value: 20 A
